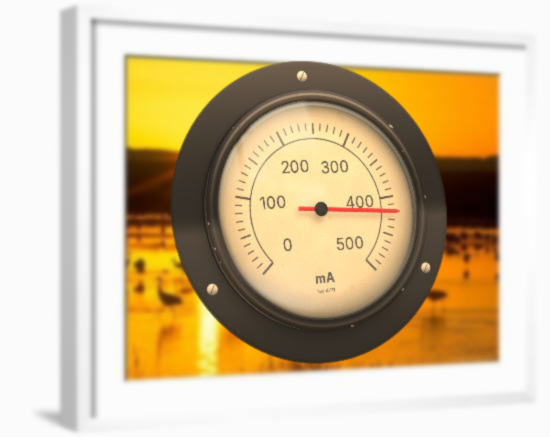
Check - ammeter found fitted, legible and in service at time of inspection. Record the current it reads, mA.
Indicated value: 420 mA
